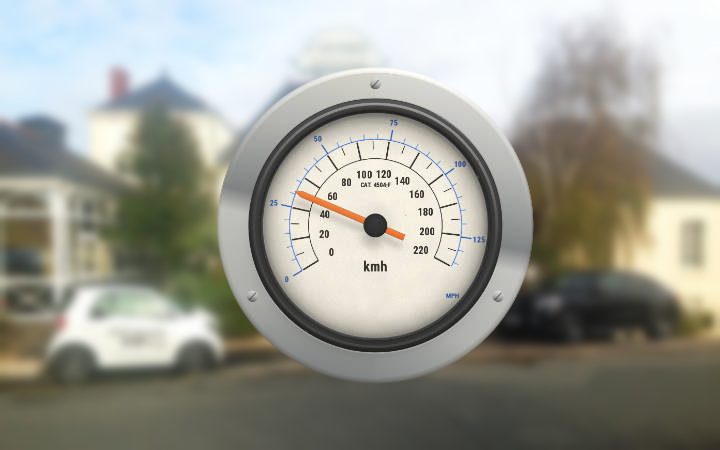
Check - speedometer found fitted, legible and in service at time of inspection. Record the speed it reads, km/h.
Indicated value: 50 km/h
